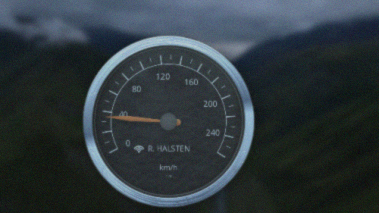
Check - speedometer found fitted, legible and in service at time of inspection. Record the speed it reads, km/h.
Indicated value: 35 km/h
